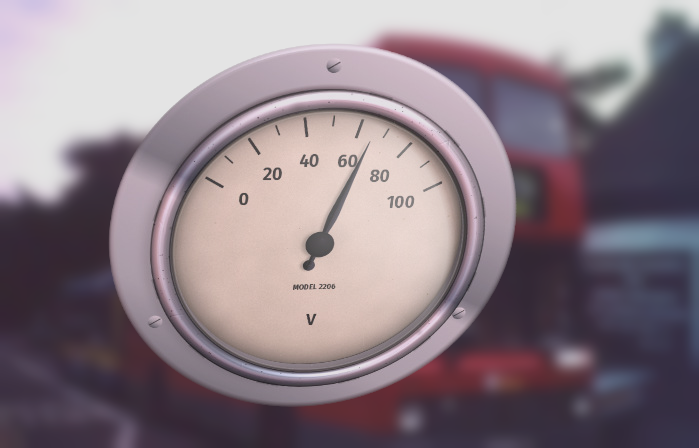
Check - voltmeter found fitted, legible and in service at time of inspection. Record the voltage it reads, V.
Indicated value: 65 V
